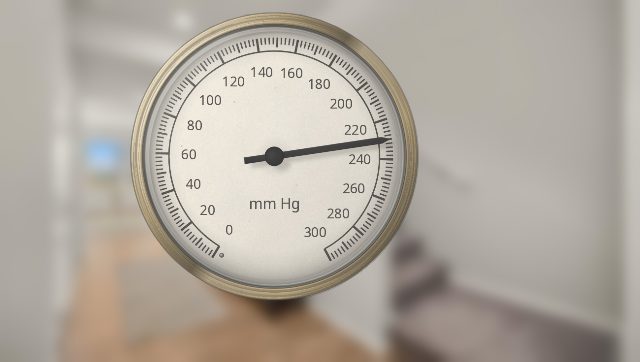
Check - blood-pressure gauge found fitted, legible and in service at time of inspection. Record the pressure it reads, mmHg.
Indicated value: 230 mmHg
